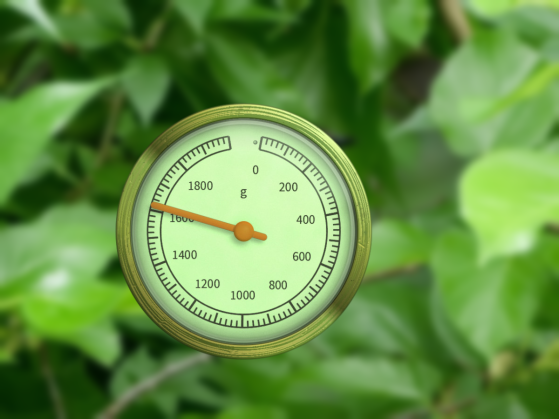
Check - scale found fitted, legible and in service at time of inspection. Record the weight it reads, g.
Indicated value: 1620 g
